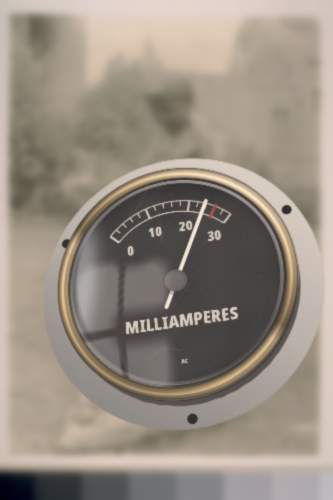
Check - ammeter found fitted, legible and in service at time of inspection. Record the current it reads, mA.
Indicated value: 24 mA
